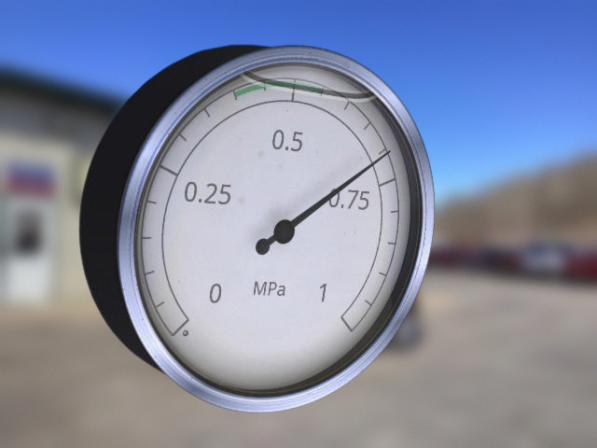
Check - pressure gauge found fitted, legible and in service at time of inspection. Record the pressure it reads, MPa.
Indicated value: 0.7 MPa
